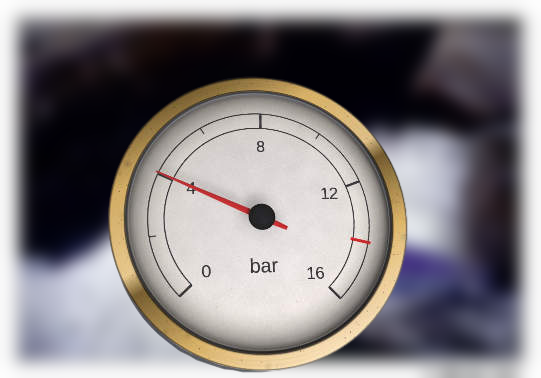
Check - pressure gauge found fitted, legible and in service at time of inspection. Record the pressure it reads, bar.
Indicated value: 4 bar
